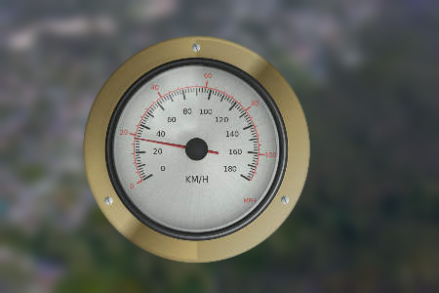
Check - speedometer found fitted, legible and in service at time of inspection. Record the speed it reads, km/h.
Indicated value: 30 km/h
